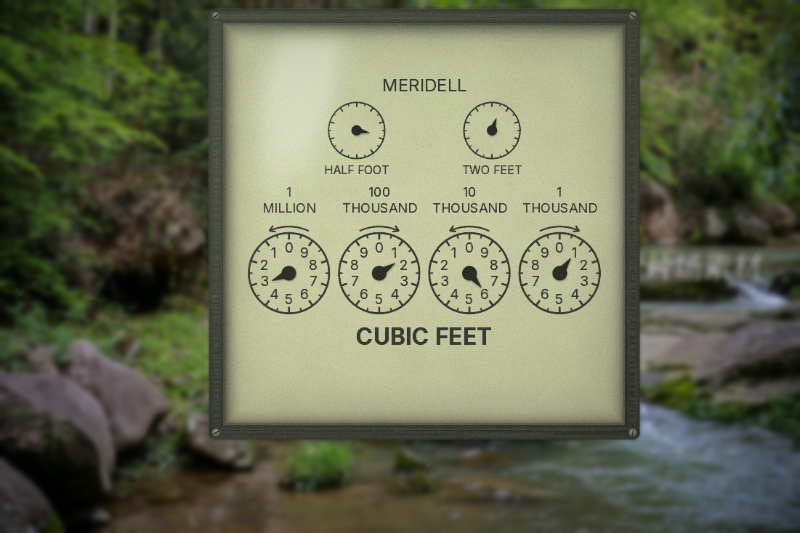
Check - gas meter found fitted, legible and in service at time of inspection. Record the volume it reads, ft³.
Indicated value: 316100 ft³
